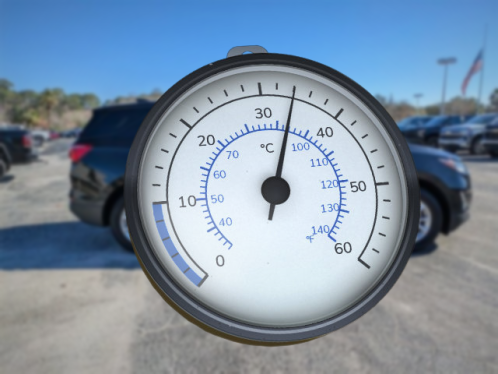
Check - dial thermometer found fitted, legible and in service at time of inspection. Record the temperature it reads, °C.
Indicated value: 34 °C
